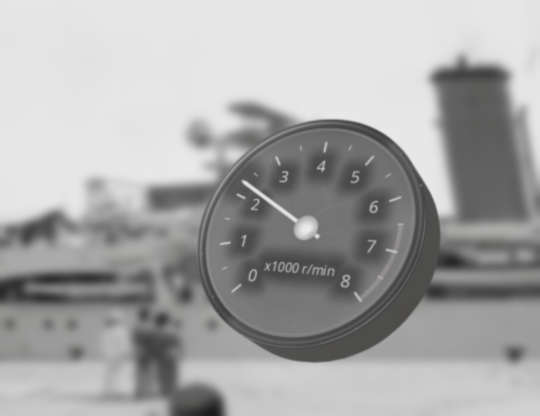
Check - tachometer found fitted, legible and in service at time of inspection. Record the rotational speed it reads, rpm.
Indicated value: 2250 rpm
